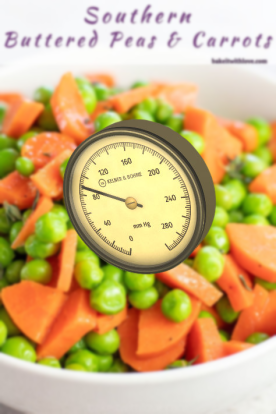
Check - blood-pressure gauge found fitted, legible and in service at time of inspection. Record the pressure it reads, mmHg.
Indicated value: 90 mmHg
